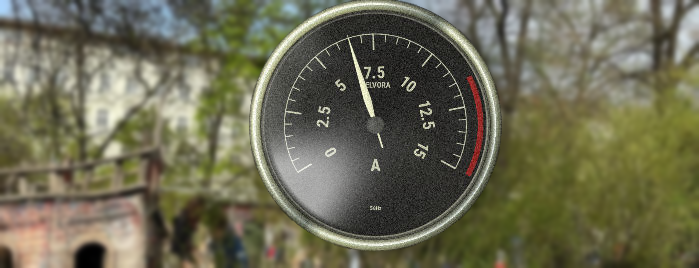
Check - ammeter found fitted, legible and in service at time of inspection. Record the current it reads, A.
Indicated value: 6.5 A
